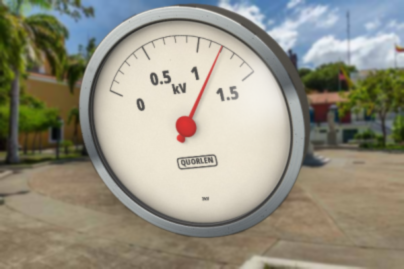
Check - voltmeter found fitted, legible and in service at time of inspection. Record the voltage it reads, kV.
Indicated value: 1.2 kV
